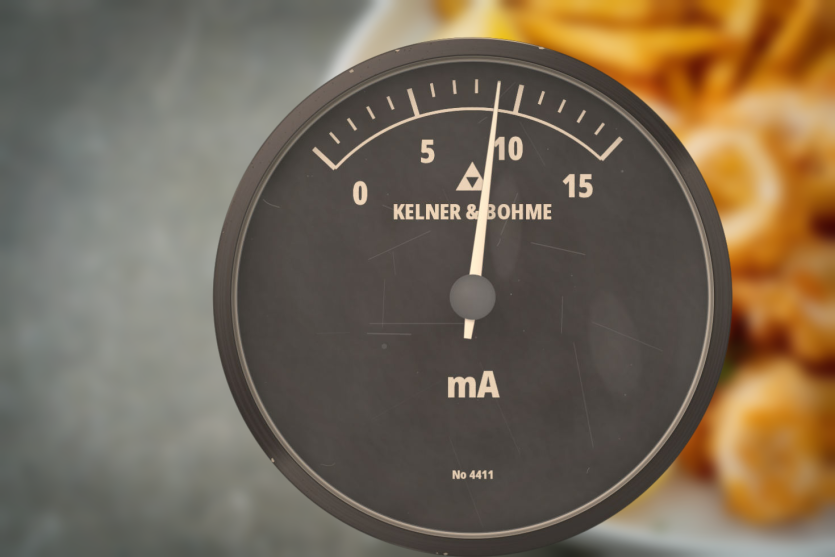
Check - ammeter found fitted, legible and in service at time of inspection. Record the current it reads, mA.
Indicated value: 9 mA
